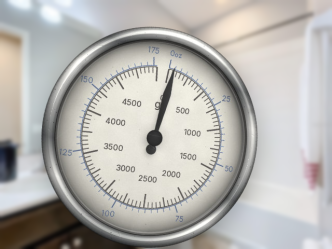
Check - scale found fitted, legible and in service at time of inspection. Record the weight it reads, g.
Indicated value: 50 g
